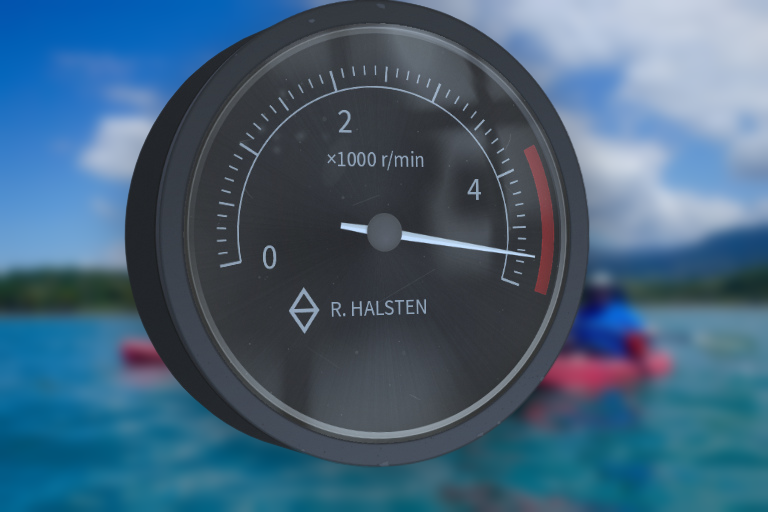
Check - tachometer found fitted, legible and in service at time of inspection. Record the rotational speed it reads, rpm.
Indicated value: 4750 rpm
